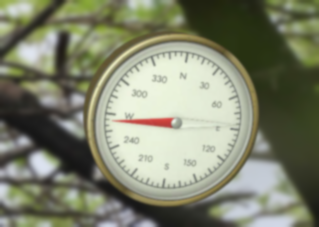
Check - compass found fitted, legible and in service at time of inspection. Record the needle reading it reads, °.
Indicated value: 265 °
